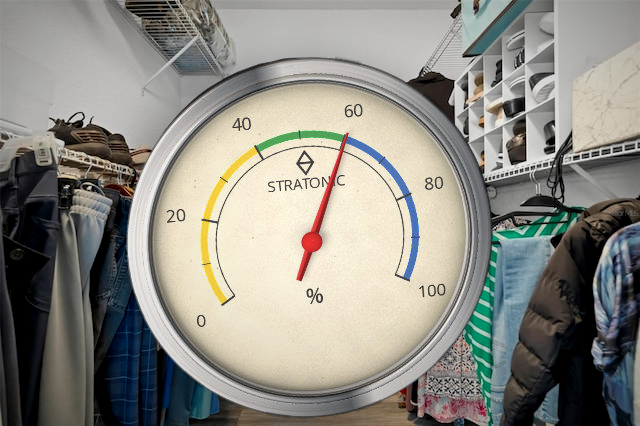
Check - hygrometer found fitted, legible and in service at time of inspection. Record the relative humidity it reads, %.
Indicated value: 60 %
